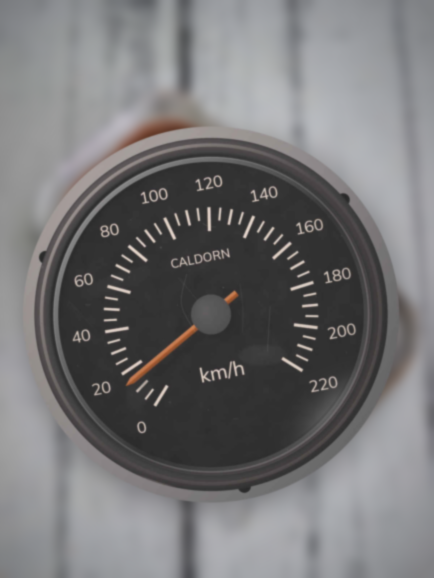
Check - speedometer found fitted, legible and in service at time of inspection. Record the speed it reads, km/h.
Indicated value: 15 km/h
